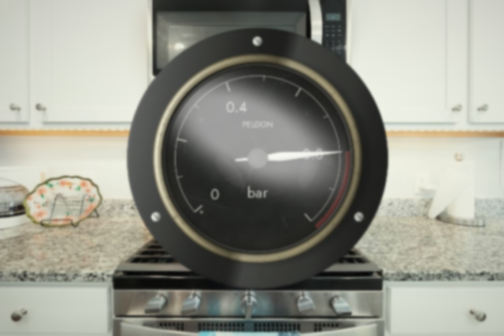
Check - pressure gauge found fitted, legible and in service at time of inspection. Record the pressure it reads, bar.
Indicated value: 0.8 bar
